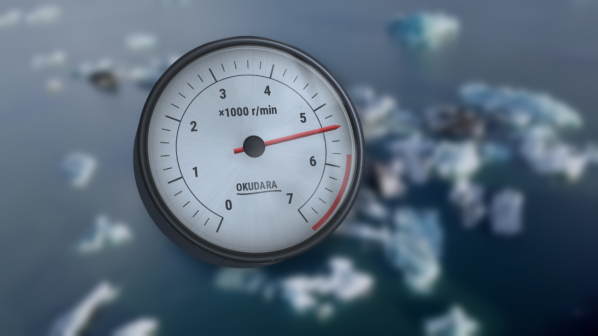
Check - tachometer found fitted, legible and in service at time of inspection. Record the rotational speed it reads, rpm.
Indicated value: 5400 rpm
